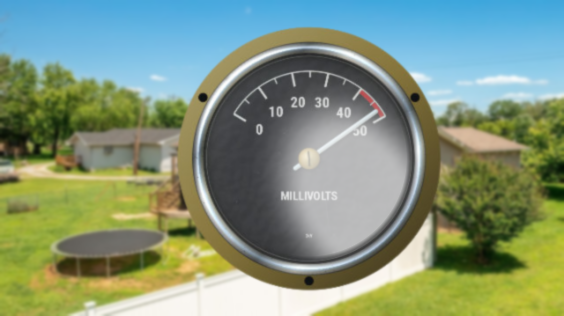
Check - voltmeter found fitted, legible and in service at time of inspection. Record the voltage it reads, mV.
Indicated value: 47.5 mV
